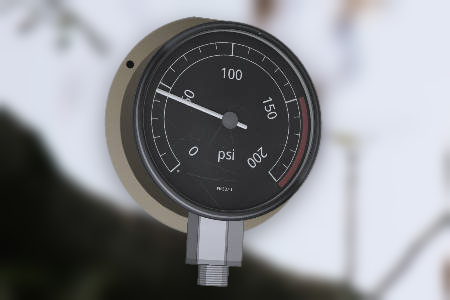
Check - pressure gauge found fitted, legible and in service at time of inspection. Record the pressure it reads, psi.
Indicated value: 45 psi
